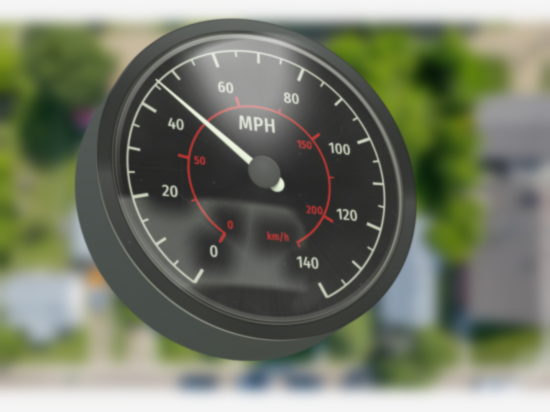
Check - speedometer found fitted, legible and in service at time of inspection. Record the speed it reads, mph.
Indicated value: 45 mph
